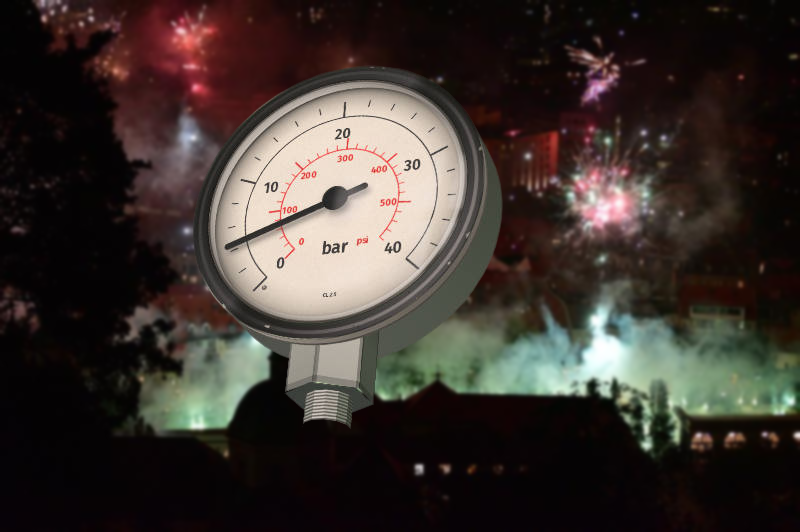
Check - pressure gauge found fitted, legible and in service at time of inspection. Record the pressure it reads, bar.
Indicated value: 4 bar
